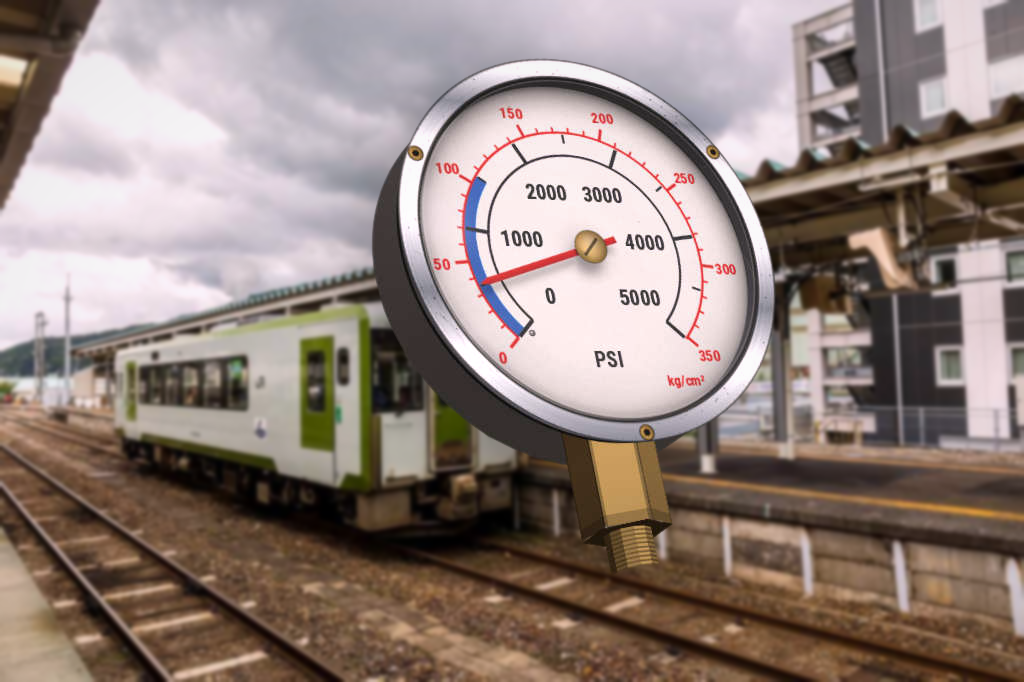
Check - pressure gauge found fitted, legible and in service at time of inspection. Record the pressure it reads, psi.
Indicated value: 500 psi
